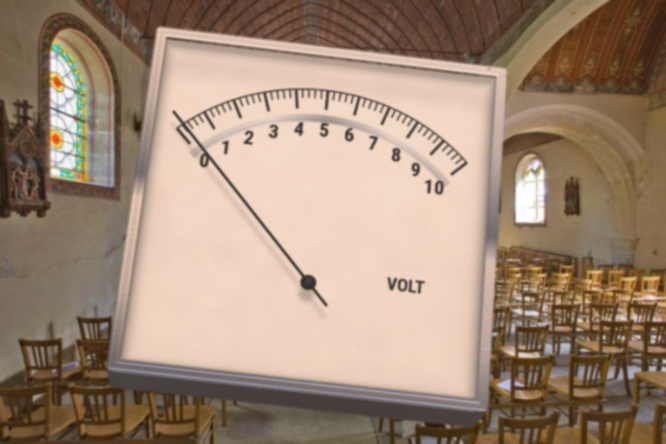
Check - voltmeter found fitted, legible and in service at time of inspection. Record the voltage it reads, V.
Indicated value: 0.2 V
